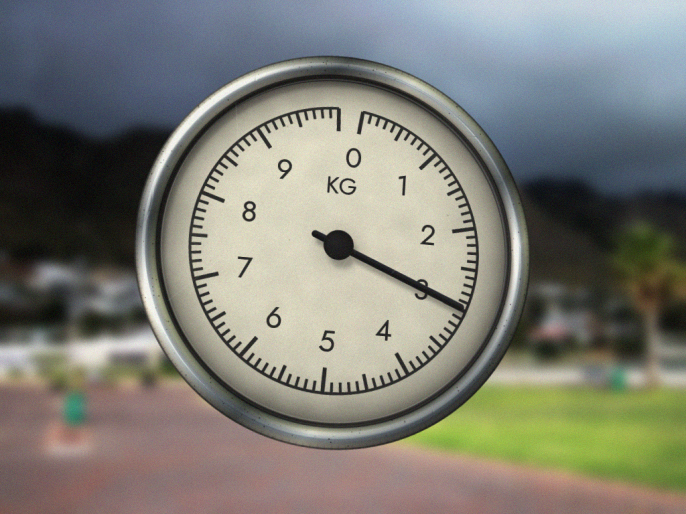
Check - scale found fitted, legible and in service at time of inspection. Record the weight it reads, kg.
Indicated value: 3 kg
